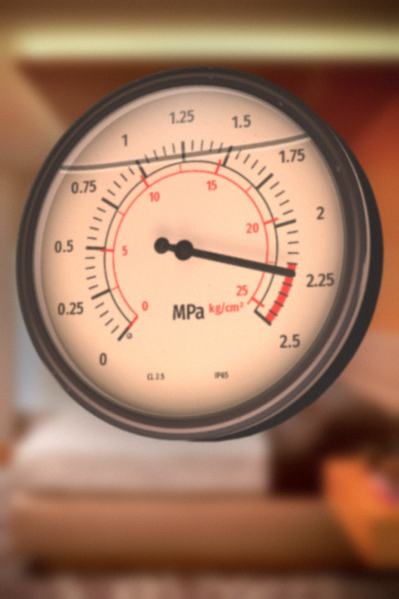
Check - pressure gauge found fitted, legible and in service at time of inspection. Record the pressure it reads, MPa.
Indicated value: 2.25 MPa
